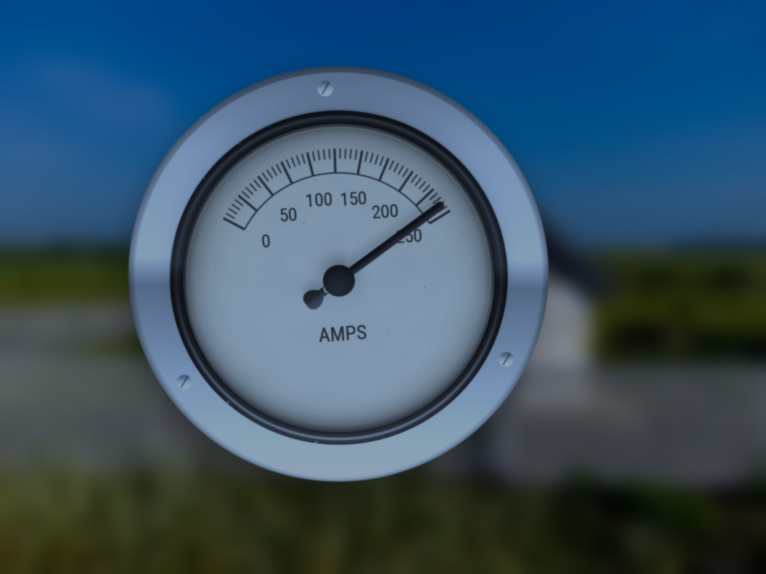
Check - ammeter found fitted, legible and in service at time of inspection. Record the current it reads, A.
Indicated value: 240 A
